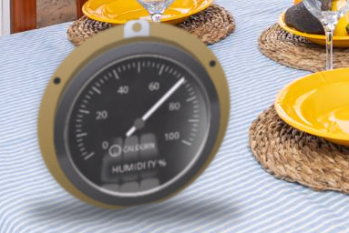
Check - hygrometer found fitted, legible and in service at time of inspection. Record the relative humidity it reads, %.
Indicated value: 70 %
